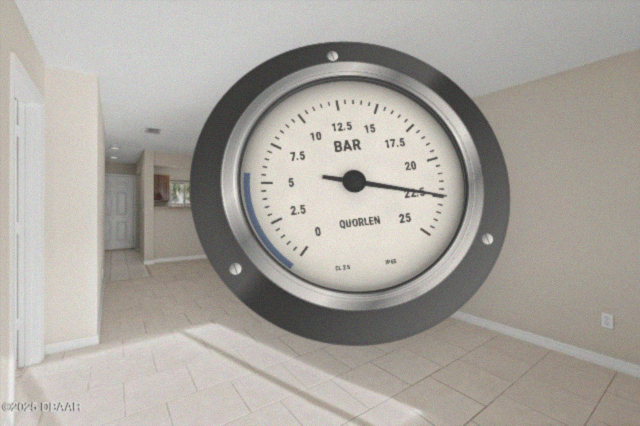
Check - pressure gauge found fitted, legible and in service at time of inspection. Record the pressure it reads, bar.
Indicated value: 22.5 bar
